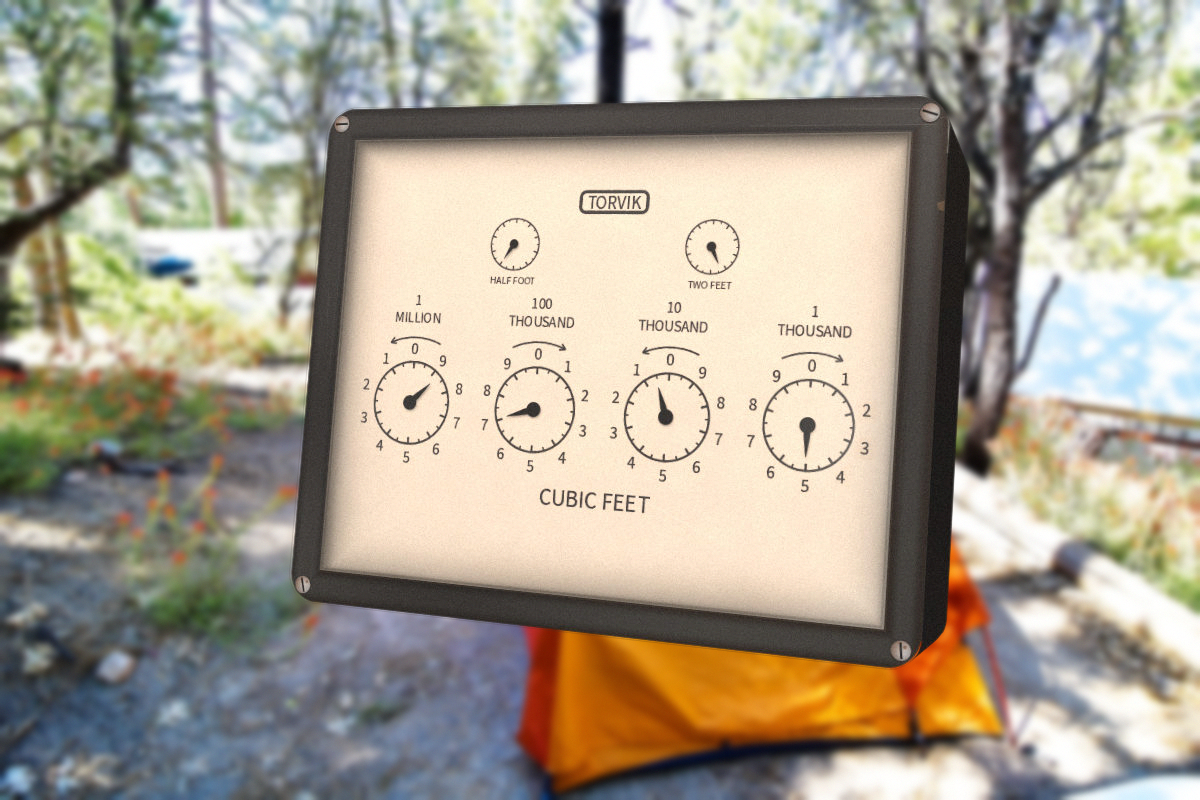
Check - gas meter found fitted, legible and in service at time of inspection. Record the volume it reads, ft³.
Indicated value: 870500 ft³
